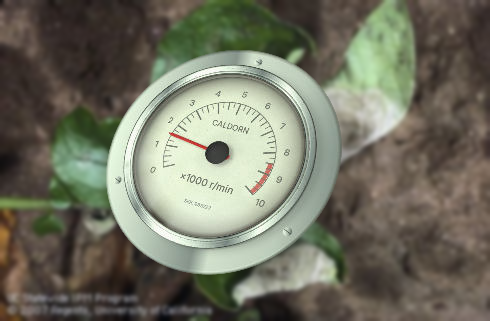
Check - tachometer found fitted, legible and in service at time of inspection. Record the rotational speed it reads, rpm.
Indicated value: 1500 rpm
